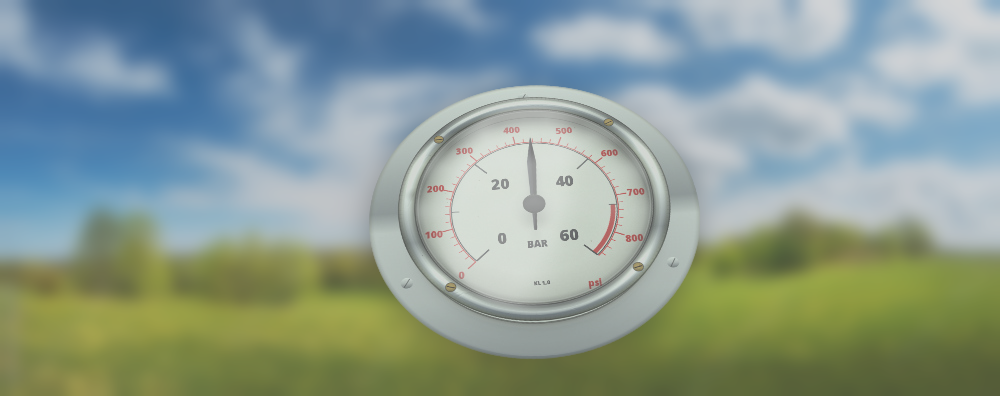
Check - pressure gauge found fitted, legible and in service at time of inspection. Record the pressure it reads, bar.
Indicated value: 30 bar
